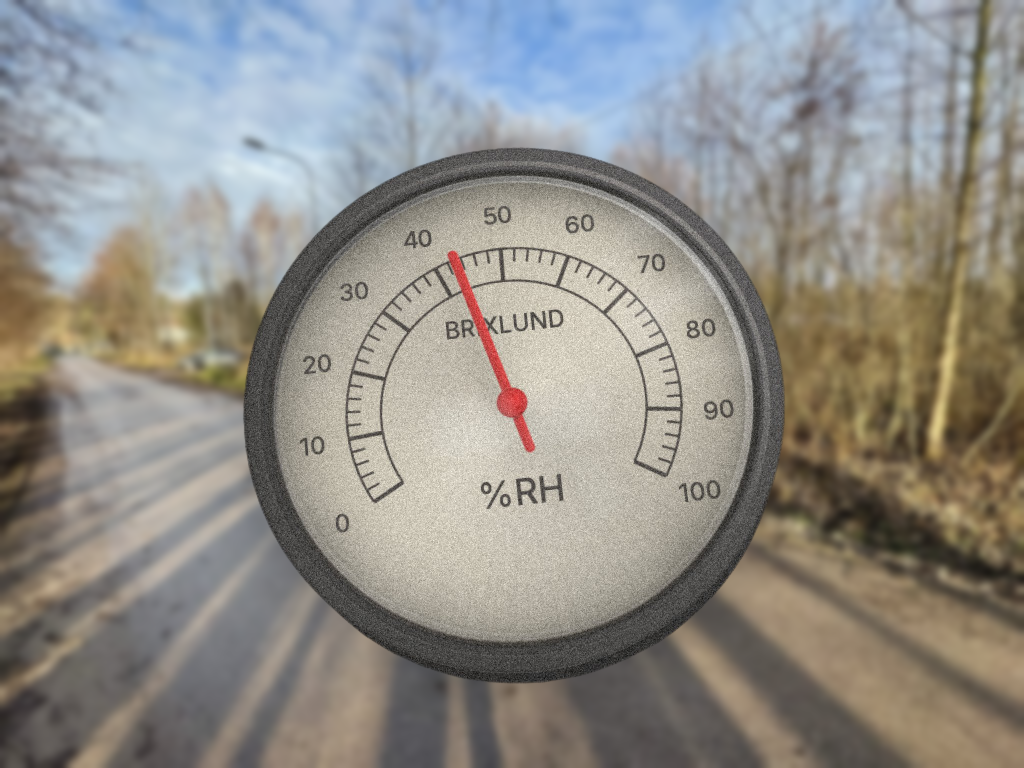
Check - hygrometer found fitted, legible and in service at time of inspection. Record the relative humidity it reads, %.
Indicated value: 43 %
